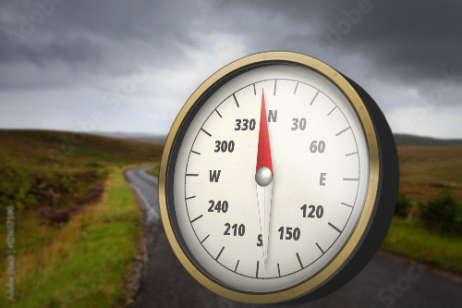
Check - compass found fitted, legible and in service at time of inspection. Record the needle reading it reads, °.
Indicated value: 352.5 °
